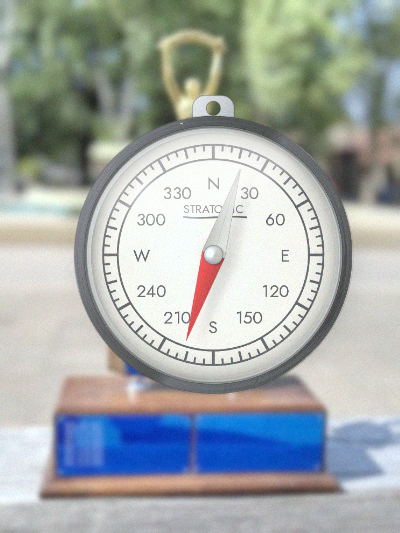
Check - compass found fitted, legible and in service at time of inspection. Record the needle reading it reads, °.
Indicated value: 197.5 °
